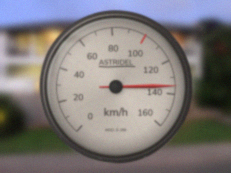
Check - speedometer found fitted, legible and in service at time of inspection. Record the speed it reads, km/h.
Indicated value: 135 km/h
